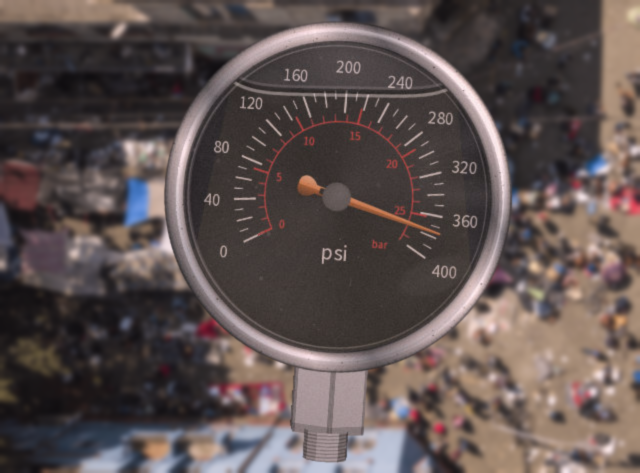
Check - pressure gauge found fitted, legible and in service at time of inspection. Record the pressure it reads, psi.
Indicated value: 375 psi
